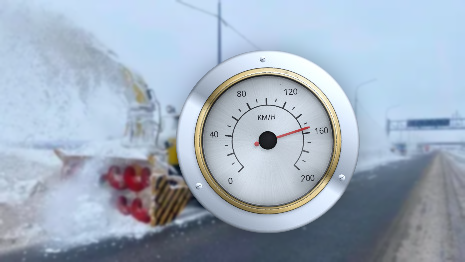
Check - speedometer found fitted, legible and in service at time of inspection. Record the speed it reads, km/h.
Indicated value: 155 km/h
